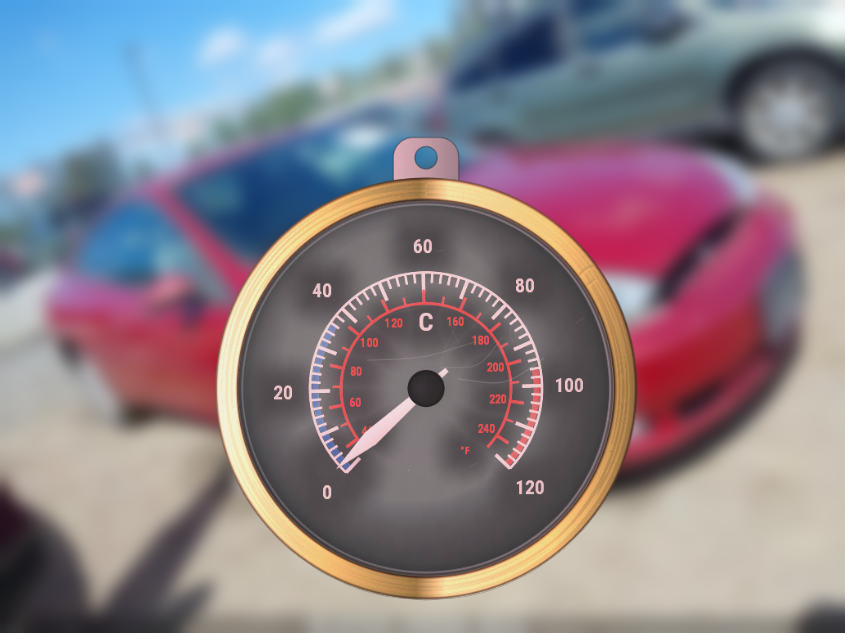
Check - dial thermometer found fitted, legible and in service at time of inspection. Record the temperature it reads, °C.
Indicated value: 2 °C
